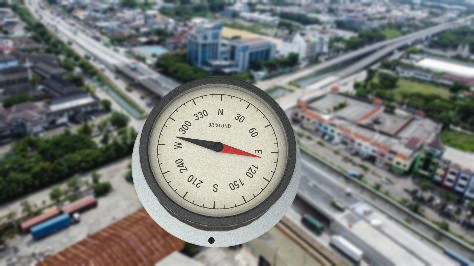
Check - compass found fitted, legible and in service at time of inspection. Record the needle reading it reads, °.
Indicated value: 100 °
